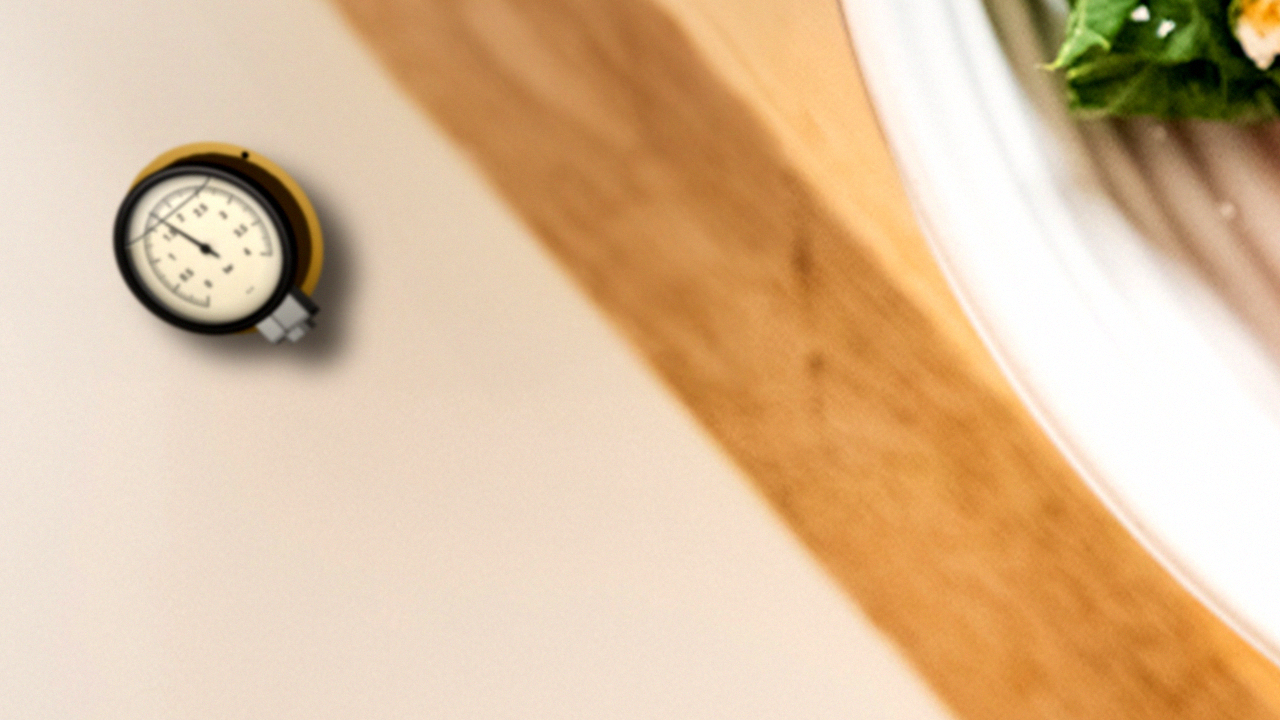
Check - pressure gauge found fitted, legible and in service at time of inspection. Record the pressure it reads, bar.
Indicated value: 1.75 bar
